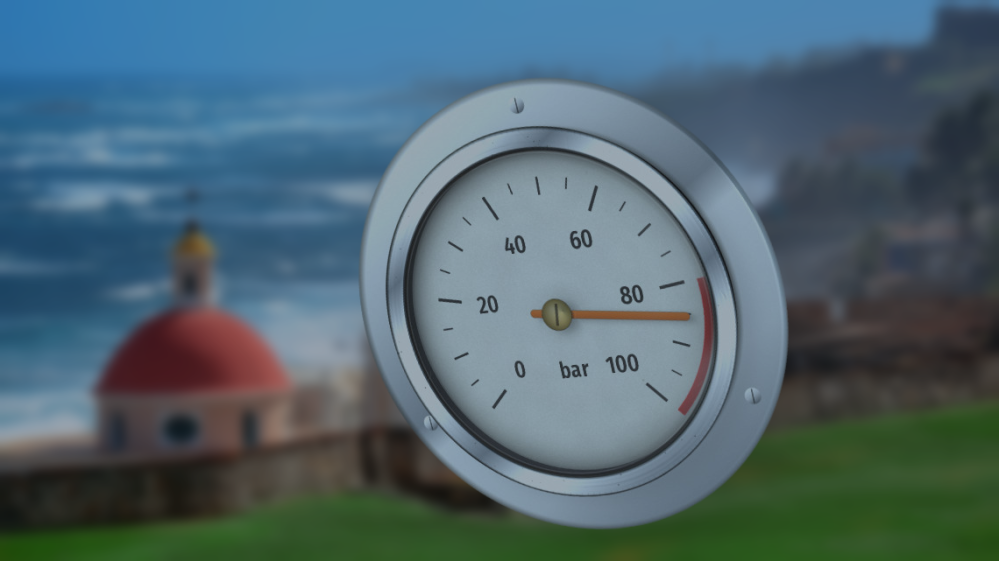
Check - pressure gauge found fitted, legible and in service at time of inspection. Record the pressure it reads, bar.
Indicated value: 85 bar
